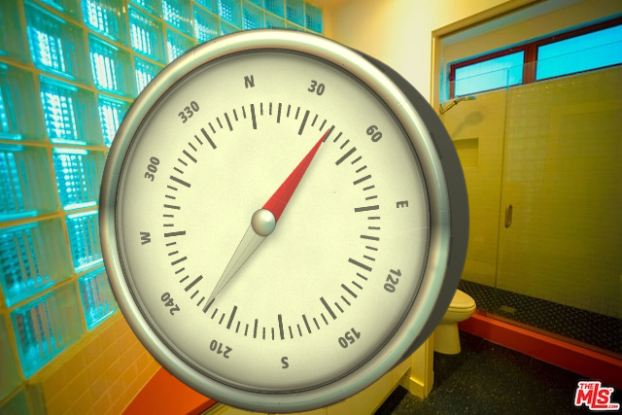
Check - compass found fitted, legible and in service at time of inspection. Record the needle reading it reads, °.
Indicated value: 45 °
